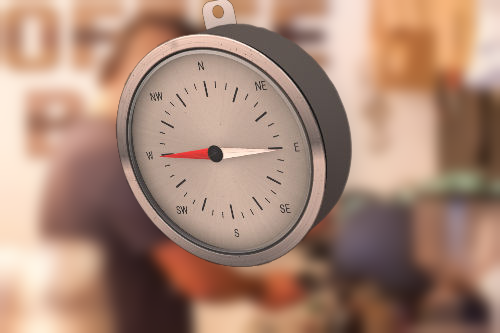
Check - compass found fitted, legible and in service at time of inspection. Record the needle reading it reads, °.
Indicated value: 270 °
